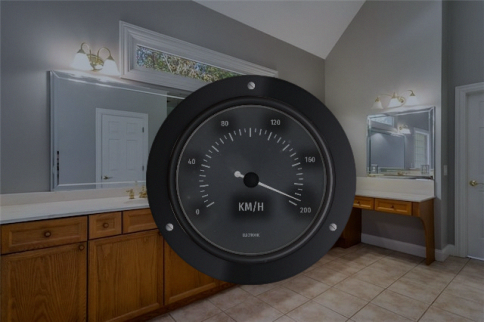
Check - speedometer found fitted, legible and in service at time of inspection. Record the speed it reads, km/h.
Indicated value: 195 km/h
